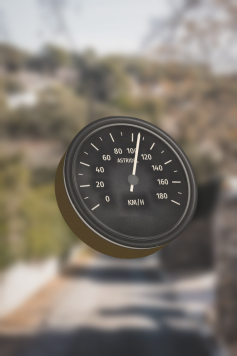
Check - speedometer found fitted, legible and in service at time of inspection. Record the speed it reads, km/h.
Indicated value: 105 km/h
